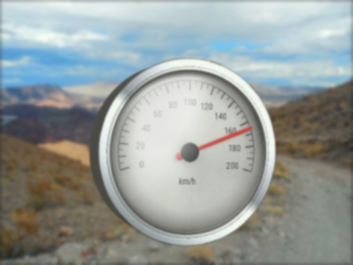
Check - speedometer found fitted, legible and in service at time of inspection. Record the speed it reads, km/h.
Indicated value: 165 km/h
